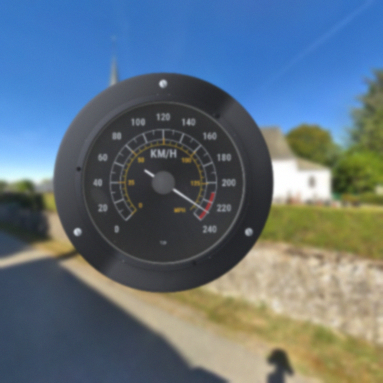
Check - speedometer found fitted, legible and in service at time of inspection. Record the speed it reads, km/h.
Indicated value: 230 km/h
